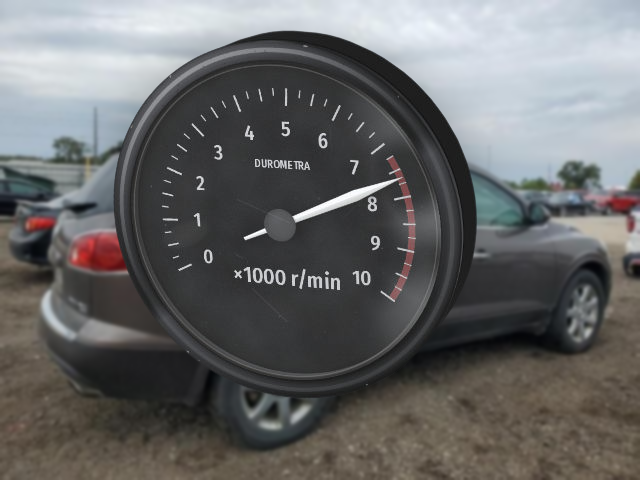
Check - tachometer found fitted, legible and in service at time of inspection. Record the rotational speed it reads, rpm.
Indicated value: 7625 rpm
